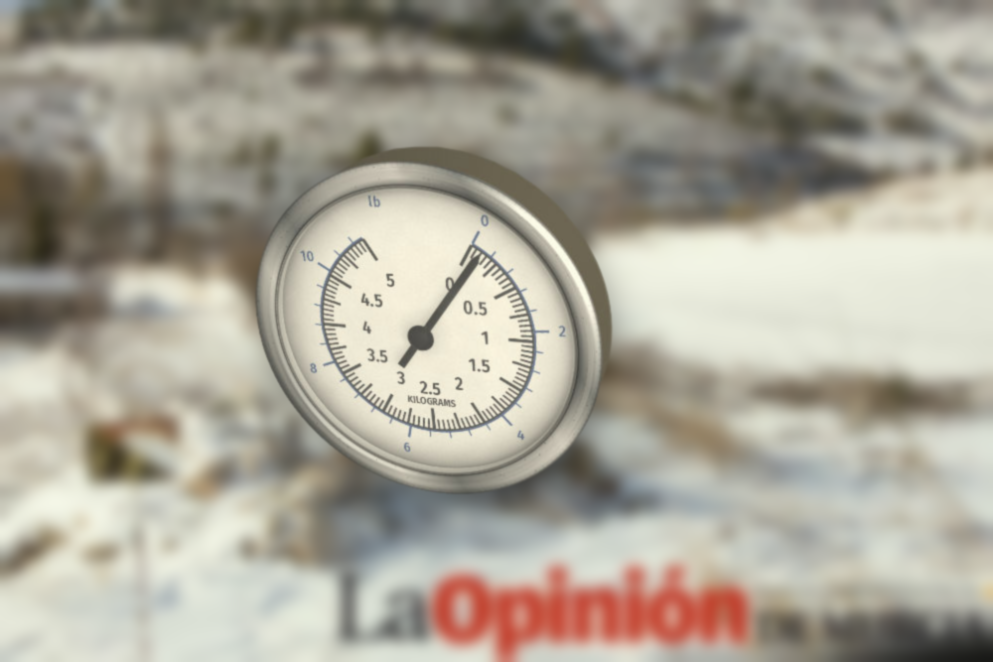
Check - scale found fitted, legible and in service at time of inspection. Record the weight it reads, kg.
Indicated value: 0.1 kg
